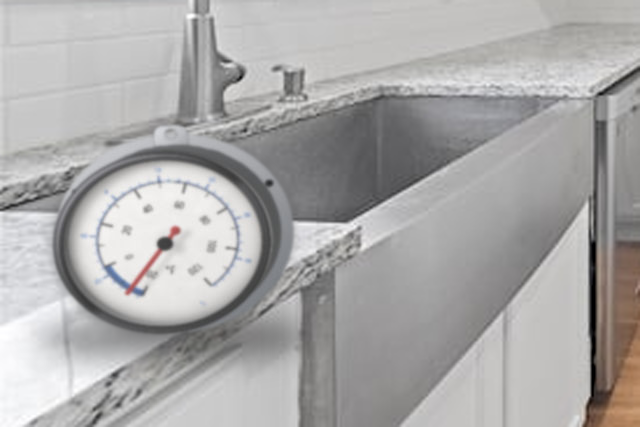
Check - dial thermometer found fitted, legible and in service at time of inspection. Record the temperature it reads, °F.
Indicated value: -15 °F
